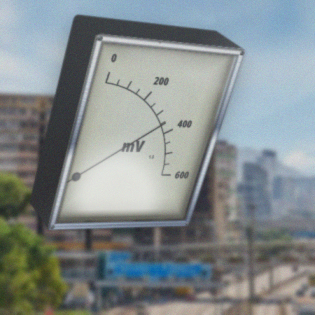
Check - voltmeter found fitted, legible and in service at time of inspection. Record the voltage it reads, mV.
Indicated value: 350 mV
